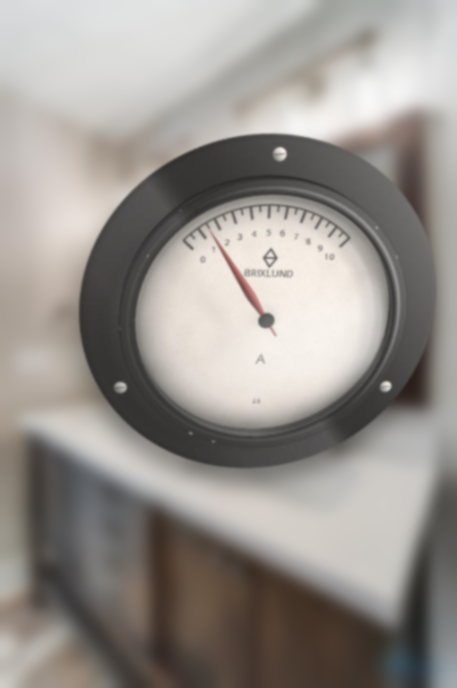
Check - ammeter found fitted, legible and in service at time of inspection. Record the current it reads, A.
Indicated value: 1.5 A
